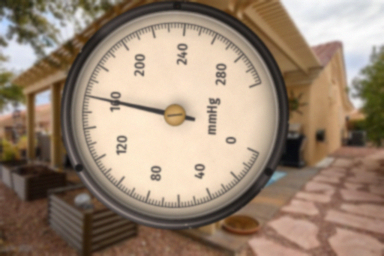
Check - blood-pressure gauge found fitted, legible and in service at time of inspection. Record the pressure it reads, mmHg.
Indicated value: 160 mmHg
